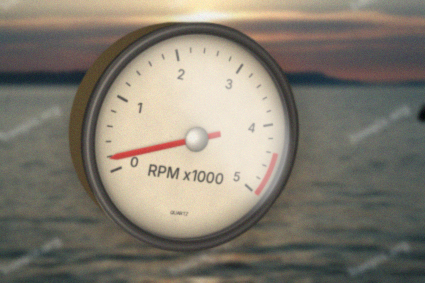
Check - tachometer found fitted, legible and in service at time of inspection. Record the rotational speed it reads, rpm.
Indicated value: 200 rpm
